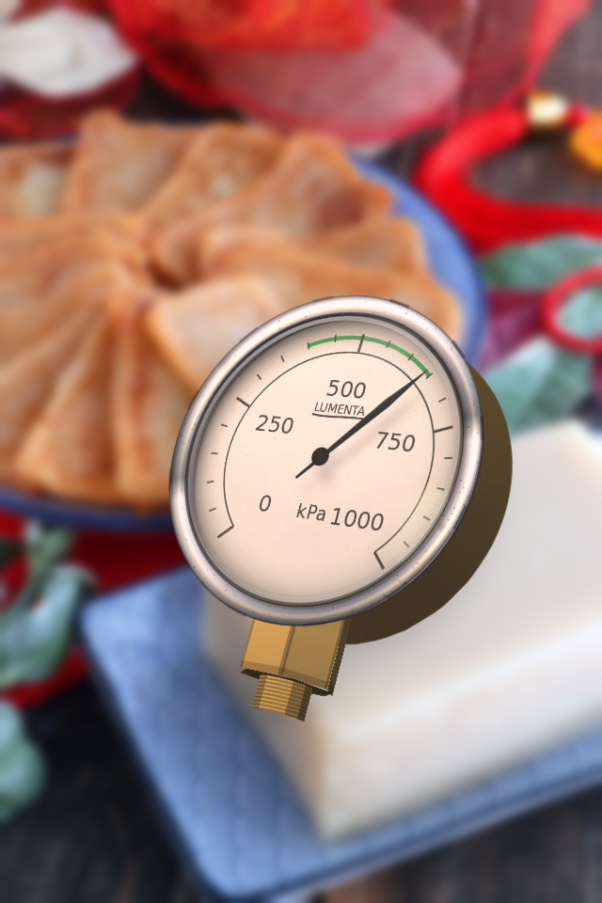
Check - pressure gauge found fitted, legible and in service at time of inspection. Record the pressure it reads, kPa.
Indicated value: 650 kPa
